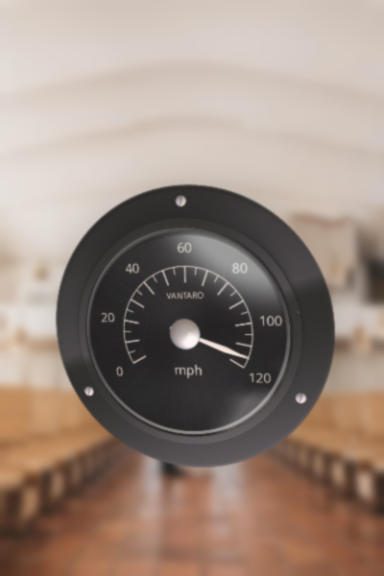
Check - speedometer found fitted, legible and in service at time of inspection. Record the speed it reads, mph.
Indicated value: 115 mph
